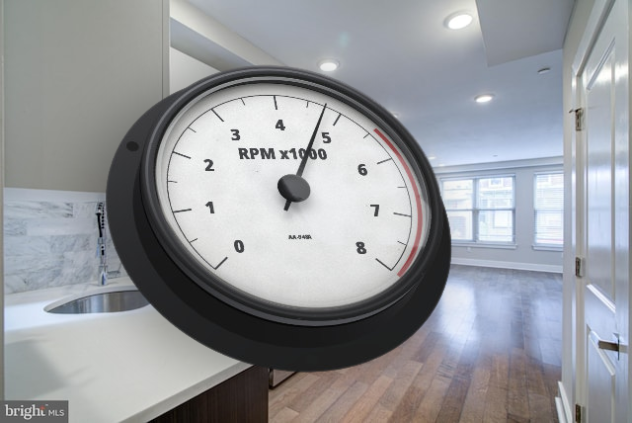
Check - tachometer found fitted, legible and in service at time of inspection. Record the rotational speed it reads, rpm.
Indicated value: 4750 rpm
